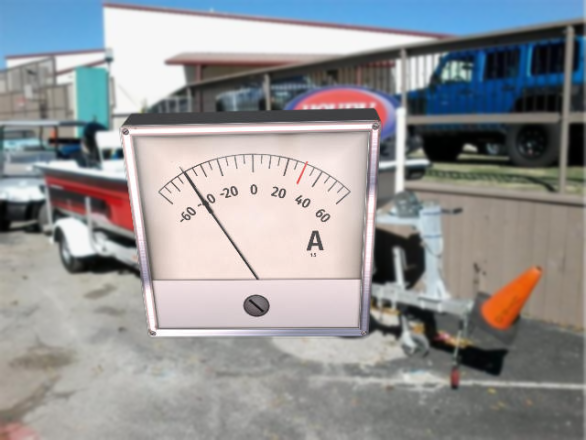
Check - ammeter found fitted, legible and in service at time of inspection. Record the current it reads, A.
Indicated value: -40 A
